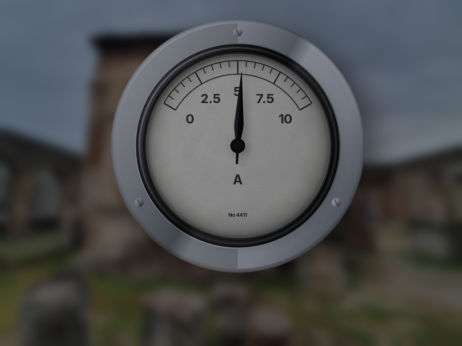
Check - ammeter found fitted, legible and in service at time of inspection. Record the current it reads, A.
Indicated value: 5.25 A
